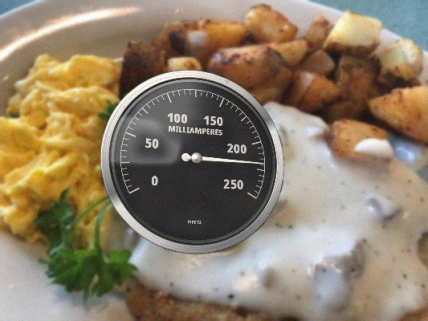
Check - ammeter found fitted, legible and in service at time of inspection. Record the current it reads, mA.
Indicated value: 220 mA
